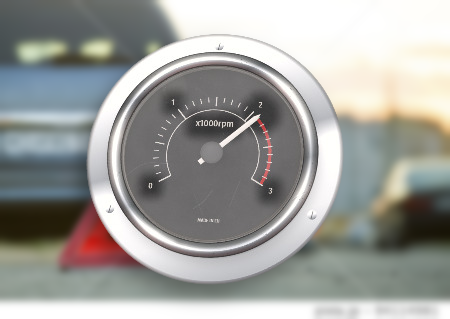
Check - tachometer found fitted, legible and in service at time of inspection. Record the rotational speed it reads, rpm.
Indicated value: 2100 rpm
